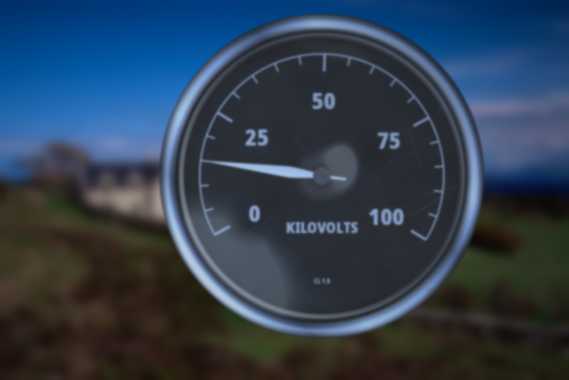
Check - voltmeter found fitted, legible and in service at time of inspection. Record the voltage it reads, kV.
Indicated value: 15 kV
